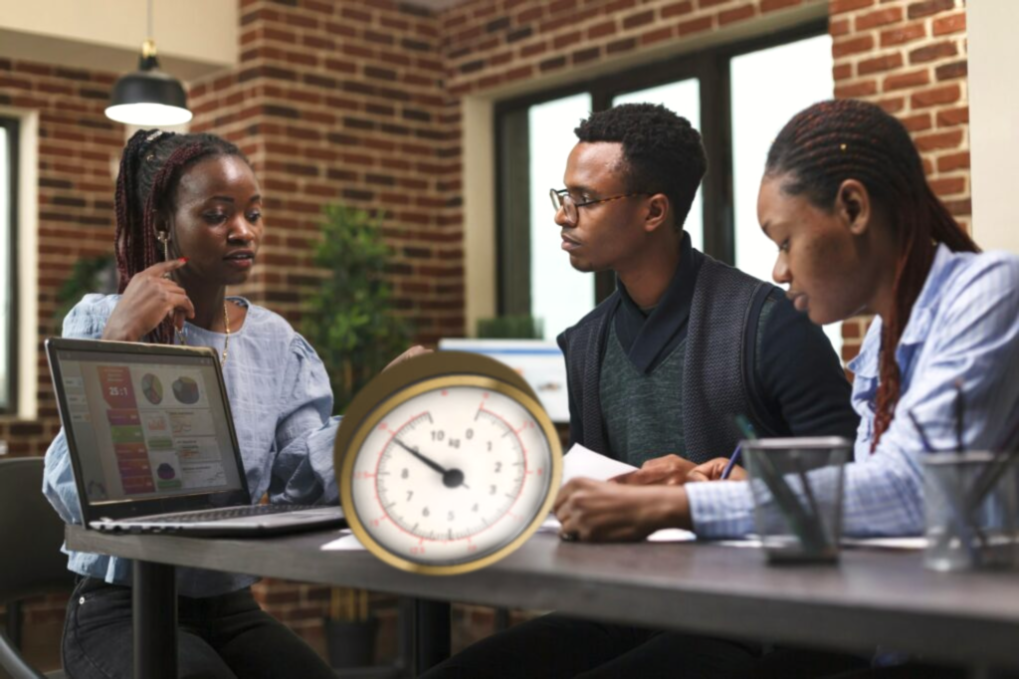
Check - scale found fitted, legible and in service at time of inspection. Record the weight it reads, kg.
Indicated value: 9 kg
